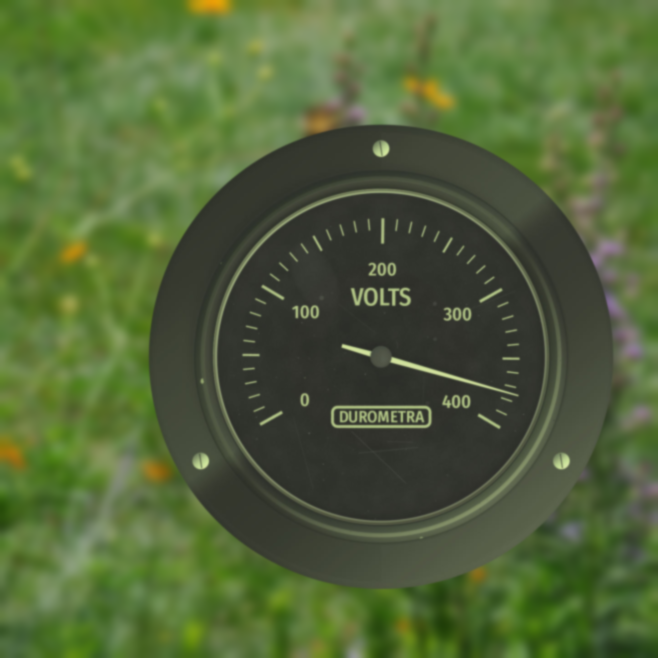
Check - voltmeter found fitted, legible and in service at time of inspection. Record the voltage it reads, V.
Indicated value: 375 V
